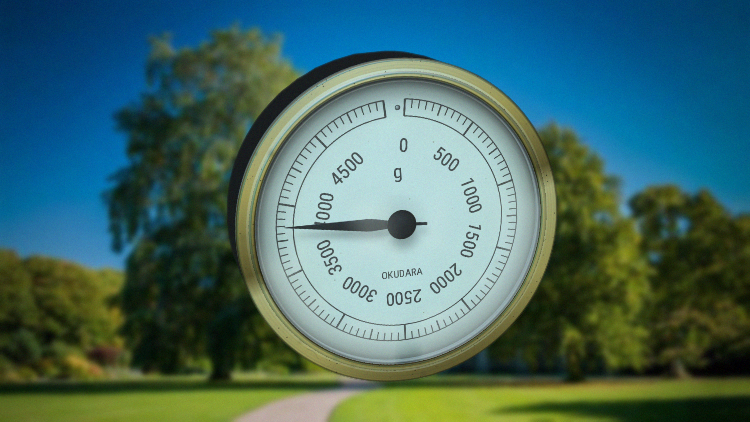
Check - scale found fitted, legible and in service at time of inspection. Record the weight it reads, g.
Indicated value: 3850 g
